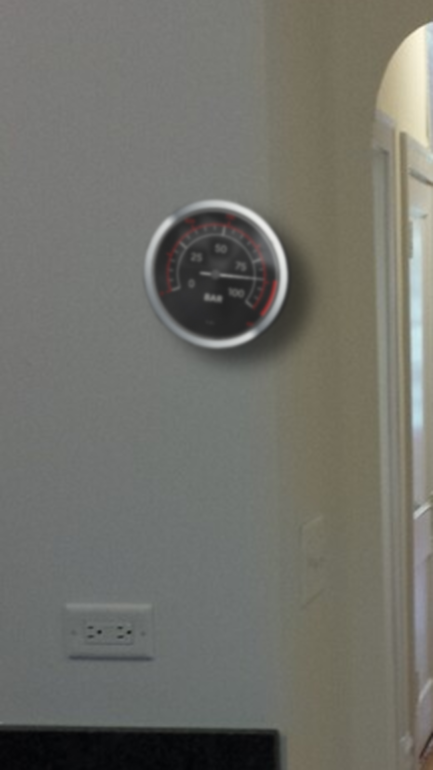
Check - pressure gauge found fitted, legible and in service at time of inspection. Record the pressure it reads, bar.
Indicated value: 85 bar
